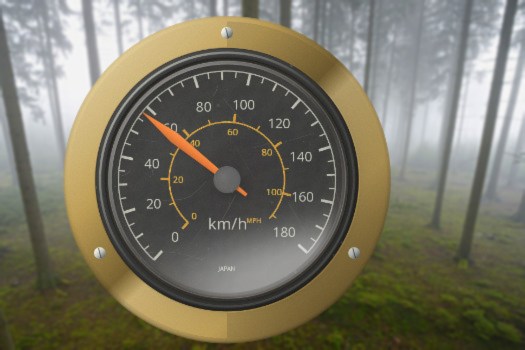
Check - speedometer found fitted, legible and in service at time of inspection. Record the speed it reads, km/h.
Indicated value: 57.5 km/h
